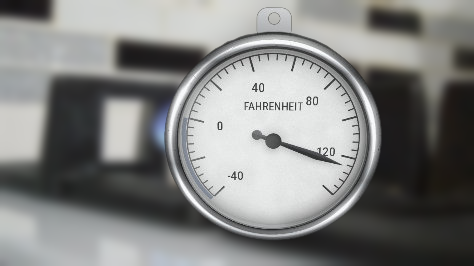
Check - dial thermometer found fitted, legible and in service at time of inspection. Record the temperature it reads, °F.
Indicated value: 124 °F
